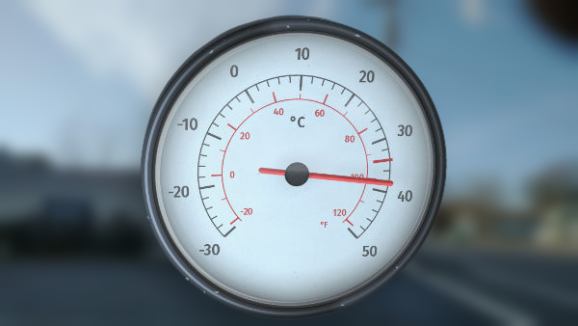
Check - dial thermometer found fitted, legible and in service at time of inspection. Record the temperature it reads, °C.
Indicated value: 38 °C
